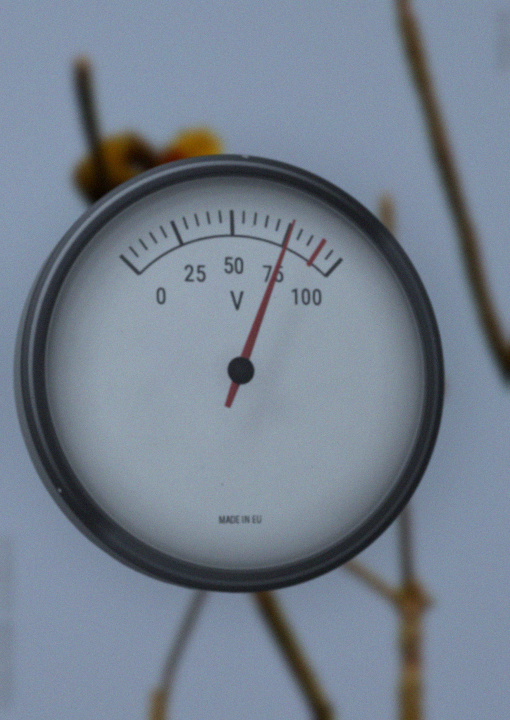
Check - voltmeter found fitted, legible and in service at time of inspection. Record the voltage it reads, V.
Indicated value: 75 V
